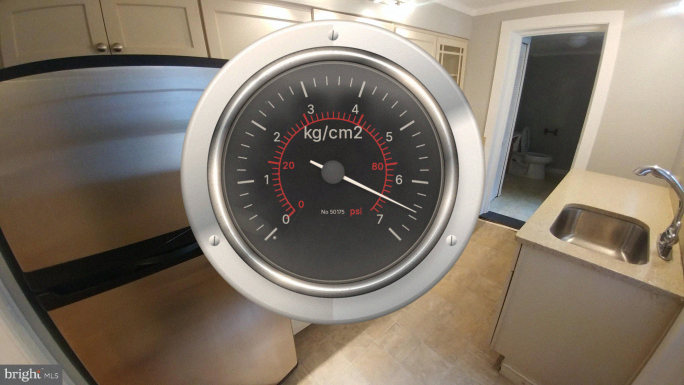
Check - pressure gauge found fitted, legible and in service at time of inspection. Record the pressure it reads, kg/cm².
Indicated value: 6.5 kg/cm²
